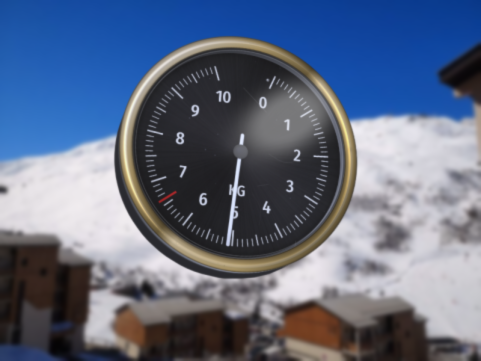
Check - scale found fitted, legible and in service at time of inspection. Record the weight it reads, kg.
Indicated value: 5.1 kg
